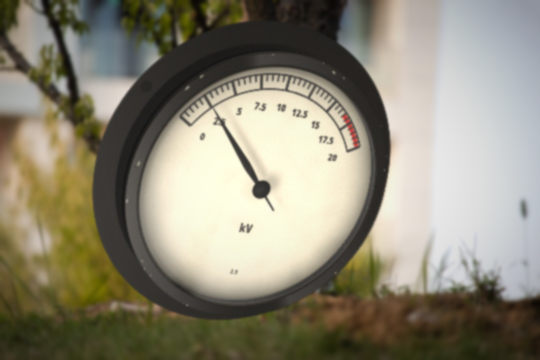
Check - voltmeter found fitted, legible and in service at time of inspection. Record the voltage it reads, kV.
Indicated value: 2.5 kV
